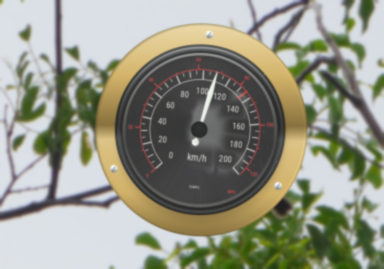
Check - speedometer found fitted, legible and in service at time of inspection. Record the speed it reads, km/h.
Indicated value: 110 km/h
